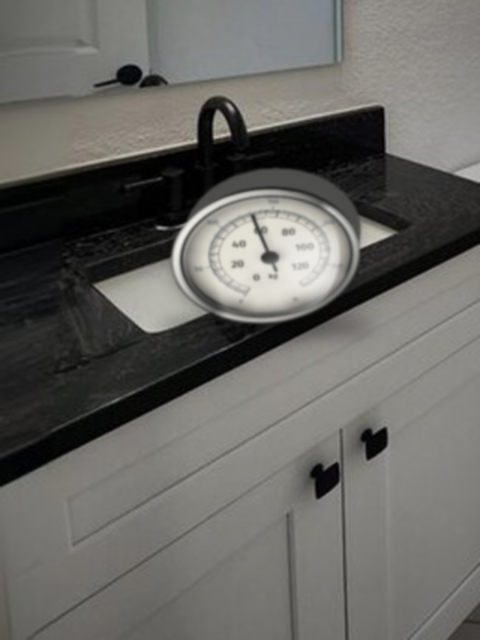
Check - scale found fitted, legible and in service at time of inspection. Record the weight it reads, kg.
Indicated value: 60 kg
